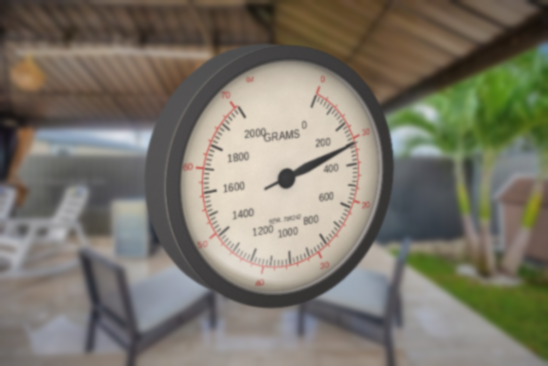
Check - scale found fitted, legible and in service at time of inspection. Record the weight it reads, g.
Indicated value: 300 g
